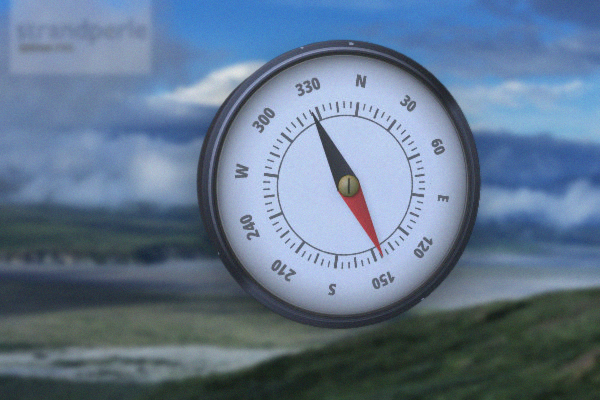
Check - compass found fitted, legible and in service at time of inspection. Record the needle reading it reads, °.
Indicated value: 145 °
